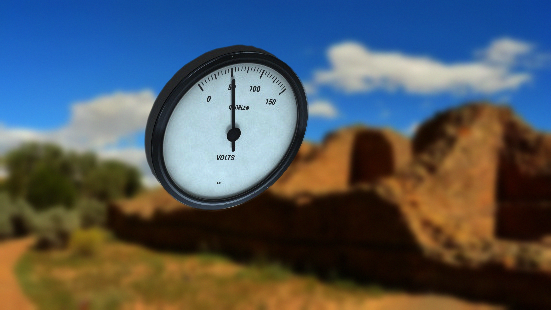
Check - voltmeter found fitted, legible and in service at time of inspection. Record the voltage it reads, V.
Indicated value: 50 V
